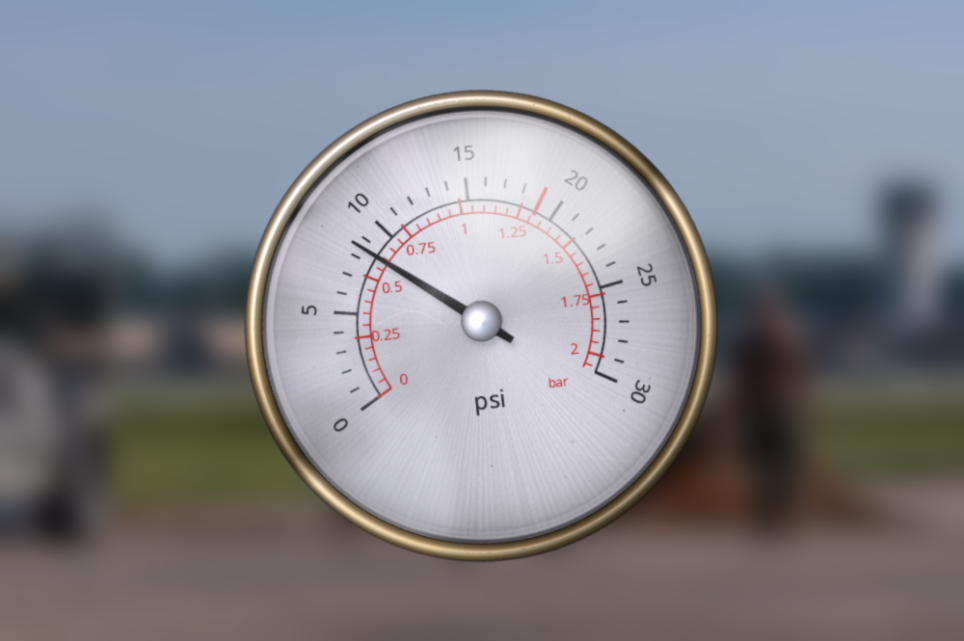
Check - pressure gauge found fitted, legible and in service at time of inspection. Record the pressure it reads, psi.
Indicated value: 8.5 psi
